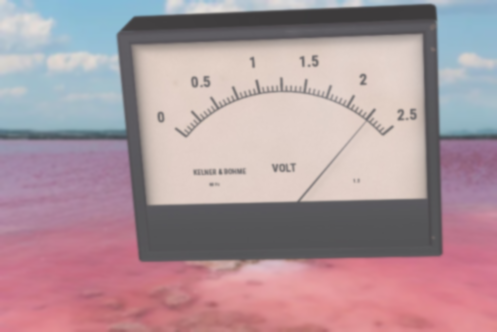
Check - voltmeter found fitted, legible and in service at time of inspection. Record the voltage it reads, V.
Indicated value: 2.25 V
